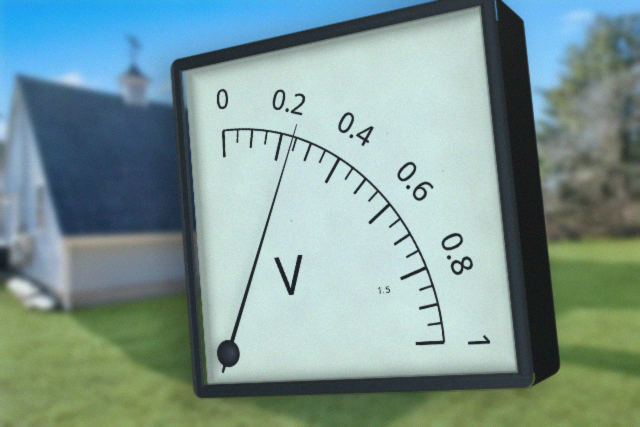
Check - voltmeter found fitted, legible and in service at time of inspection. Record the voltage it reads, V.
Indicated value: 0.25 V
